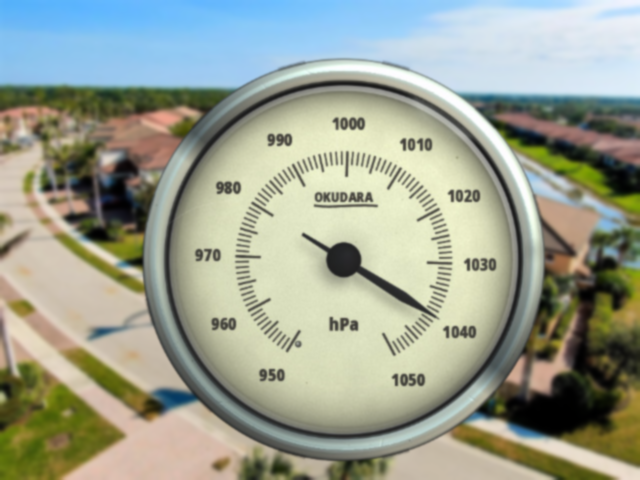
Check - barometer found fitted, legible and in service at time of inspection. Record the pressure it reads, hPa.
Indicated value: 1040 hPa
